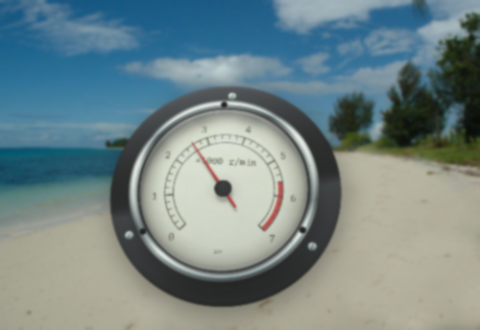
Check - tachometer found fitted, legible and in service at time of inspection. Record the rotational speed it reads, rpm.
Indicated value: 2600 rpm
